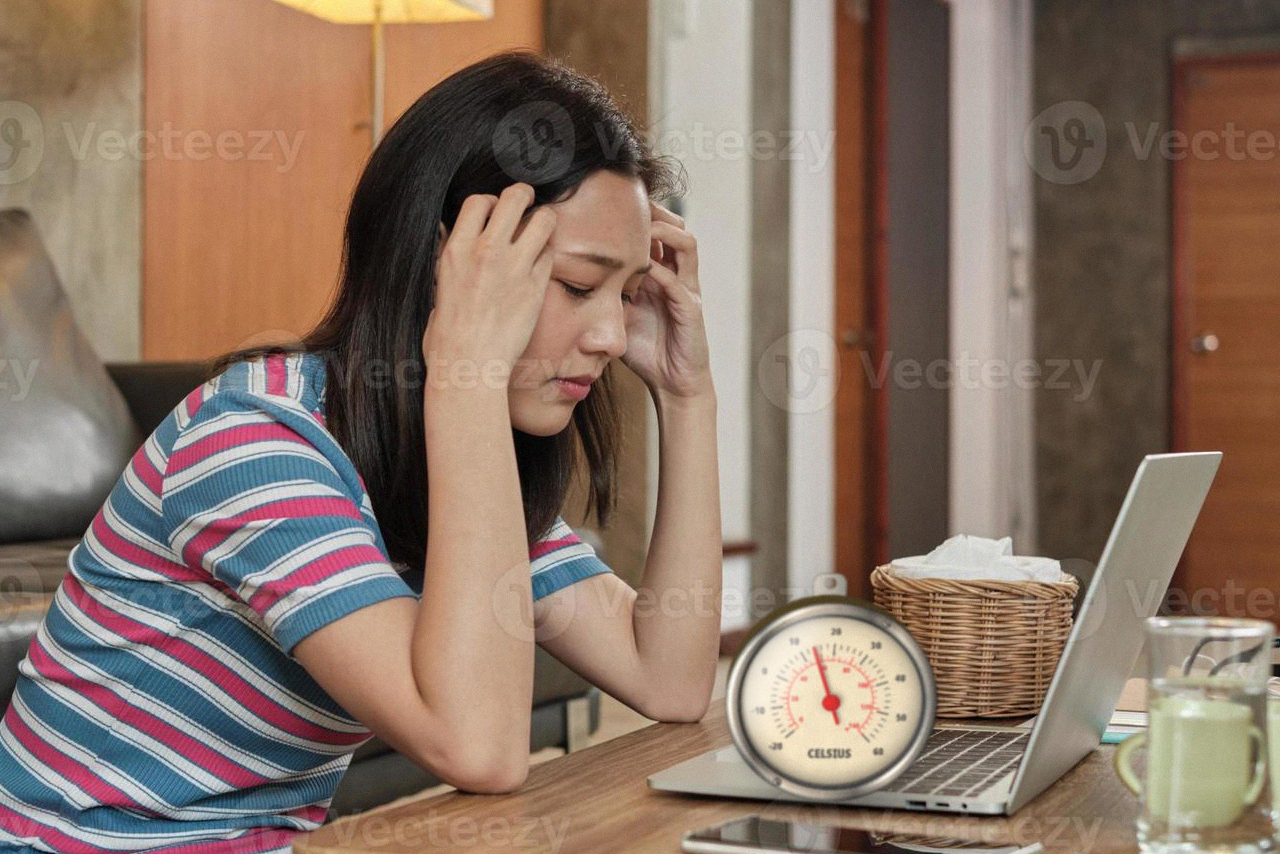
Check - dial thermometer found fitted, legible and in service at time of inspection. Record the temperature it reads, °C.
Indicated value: 14 °C
